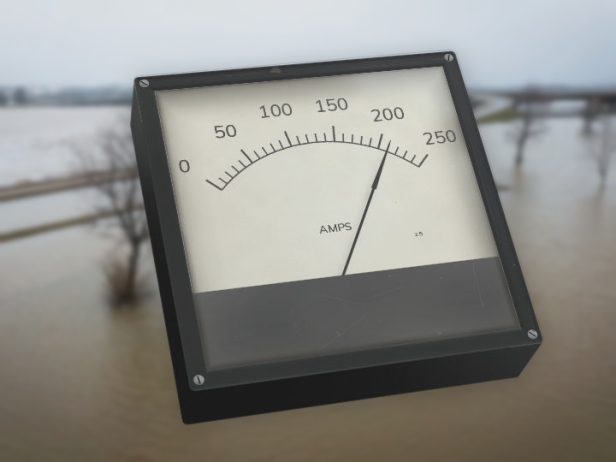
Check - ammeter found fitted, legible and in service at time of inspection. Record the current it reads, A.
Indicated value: 210 A
